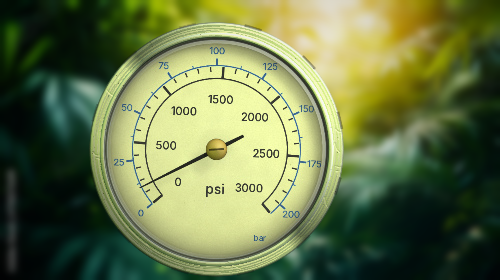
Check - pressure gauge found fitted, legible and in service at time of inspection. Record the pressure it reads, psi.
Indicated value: 150 psi
